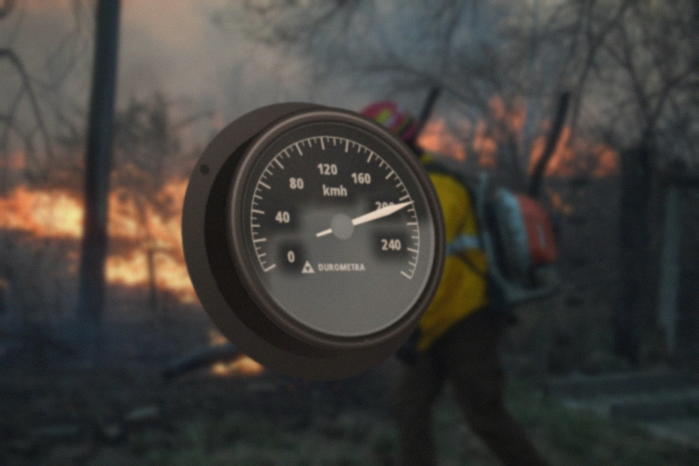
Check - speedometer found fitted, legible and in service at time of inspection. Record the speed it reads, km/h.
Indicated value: 205 km/h
